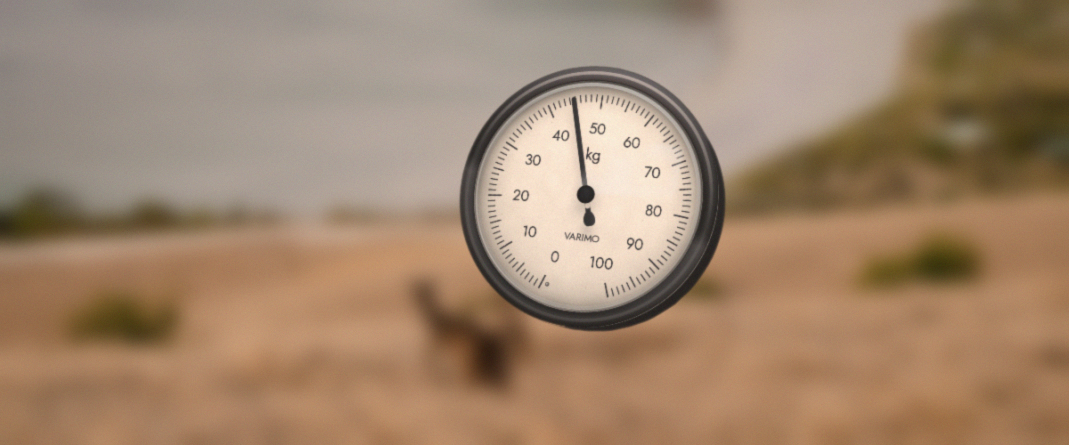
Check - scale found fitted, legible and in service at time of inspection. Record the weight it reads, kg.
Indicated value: 45 kg
